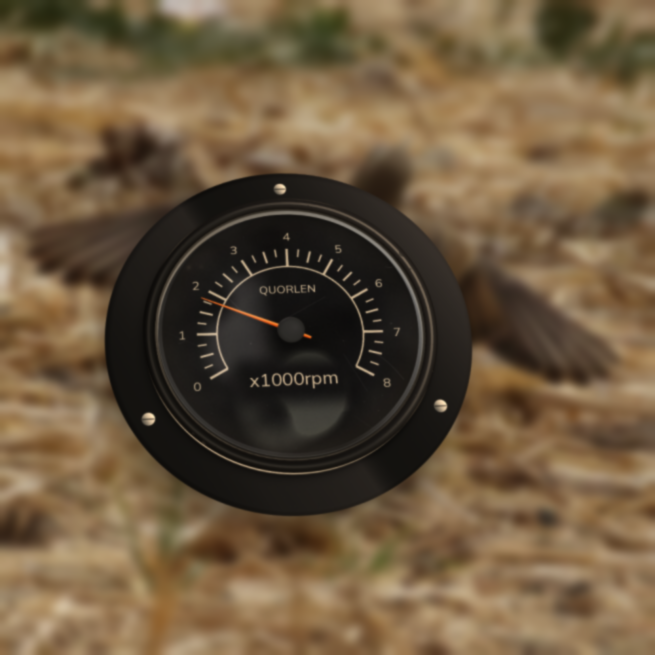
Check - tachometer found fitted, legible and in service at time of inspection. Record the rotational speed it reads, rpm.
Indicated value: 1750 rpm
